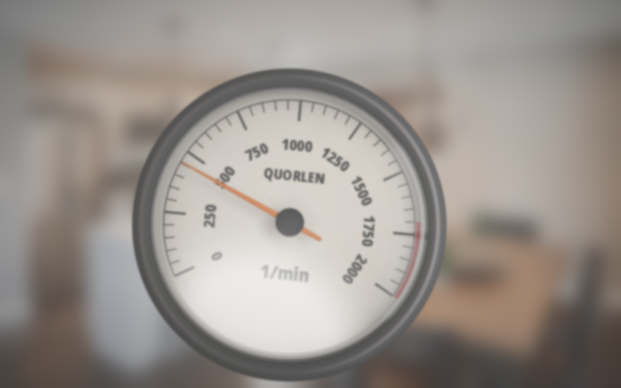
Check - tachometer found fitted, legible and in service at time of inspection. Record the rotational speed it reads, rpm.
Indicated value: 450 rpm
